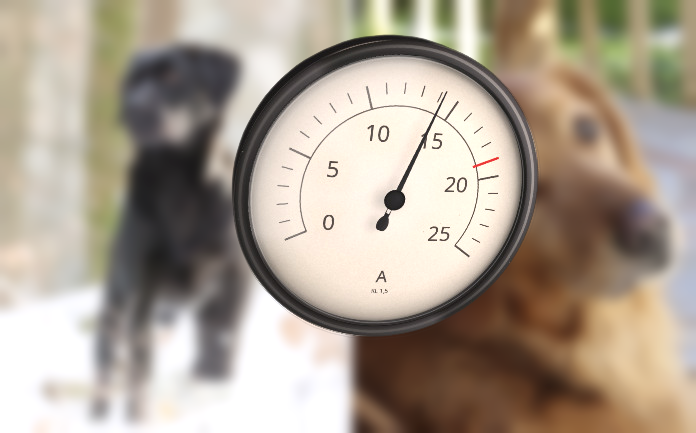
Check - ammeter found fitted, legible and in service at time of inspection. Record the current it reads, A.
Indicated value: 14 A
